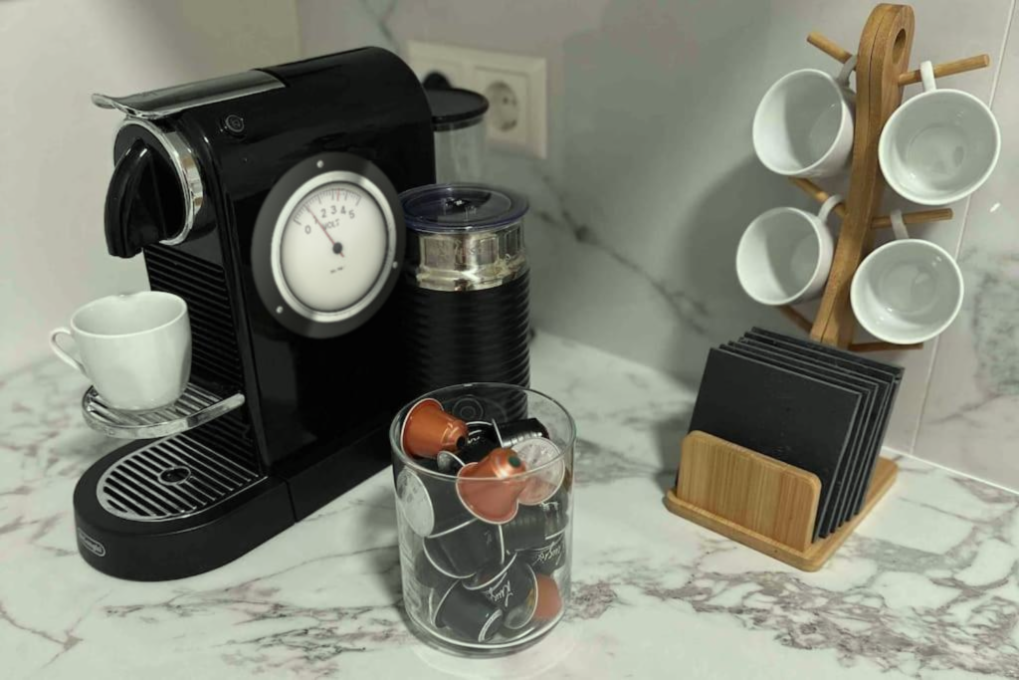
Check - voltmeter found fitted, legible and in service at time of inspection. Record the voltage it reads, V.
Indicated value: 1 V
